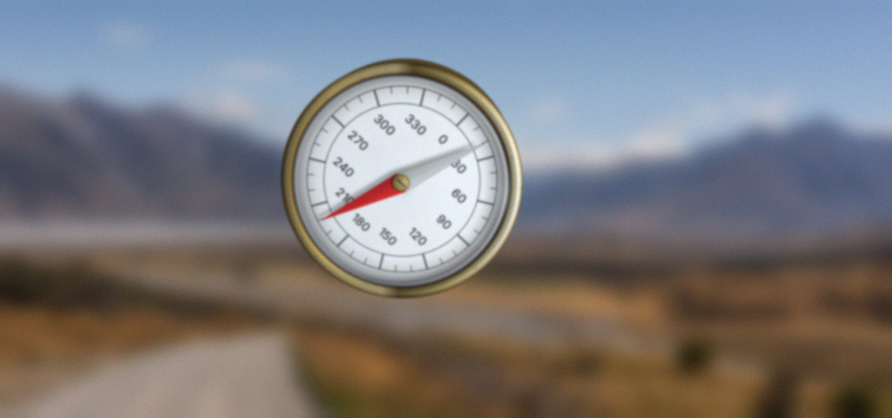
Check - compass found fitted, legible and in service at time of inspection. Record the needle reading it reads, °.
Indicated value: 200 °
